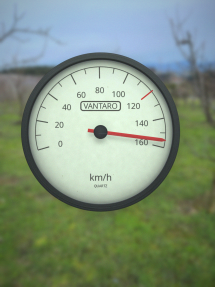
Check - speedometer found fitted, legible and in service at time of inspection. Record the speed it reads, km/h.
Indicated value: 155 km/h
